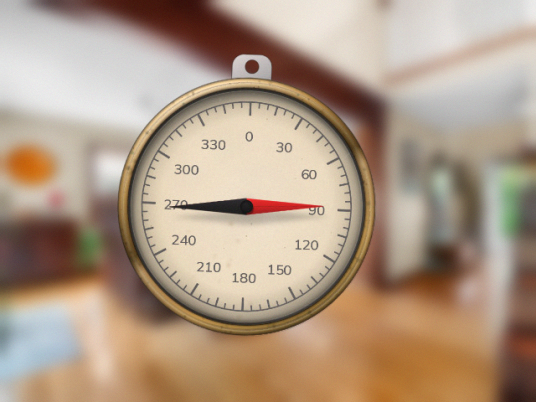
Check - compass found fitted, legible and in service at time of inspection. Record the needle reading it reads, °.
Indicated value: 87.5 °
